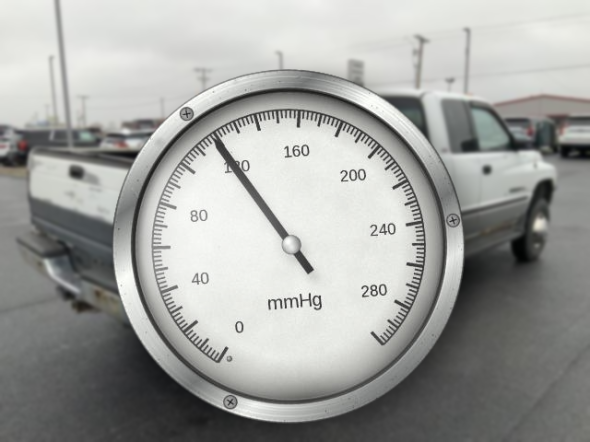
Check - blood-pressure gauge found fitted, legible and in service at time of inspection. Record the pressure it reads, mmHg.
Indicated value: 118 mmHg
